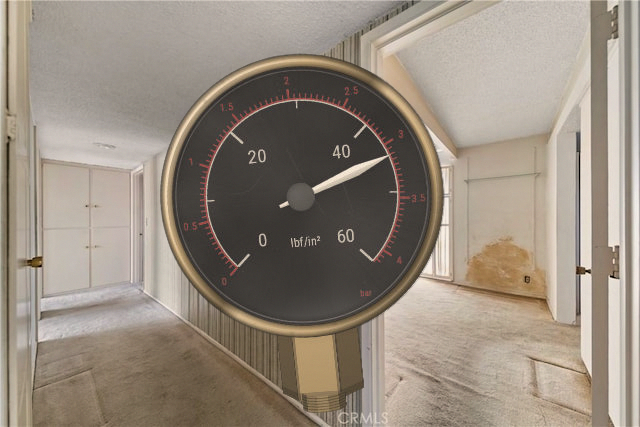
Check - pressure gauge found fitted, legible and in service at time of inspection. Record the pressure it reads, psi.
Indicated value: 45 psi
